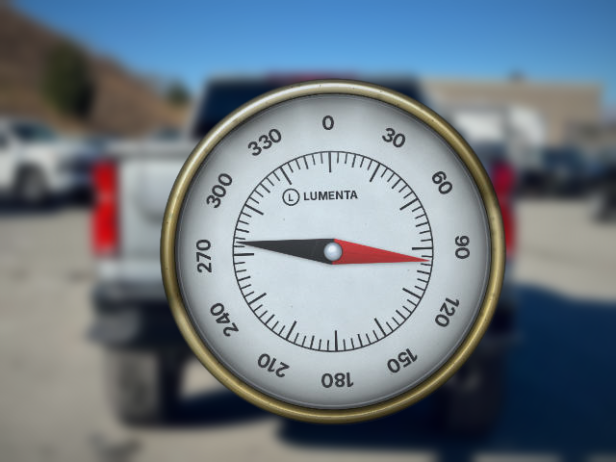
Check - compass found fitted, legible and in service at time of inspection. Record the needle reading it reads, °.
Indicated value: 97.5 °
